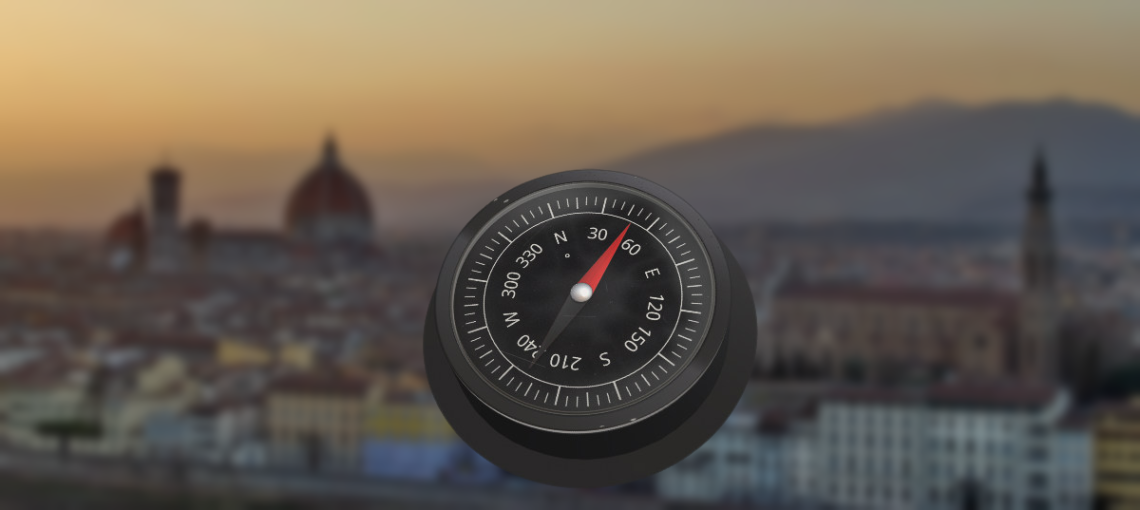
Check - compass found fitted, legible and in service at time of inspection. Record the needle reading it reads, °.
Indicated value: 50 °
